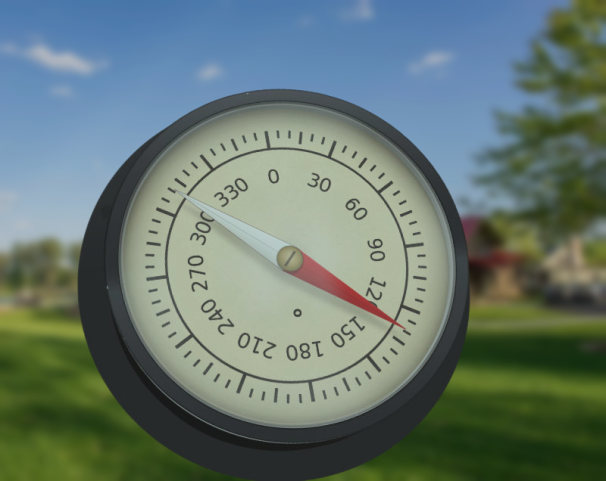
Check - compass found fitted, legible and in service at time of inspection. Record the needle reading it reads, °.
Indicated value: 130 °
